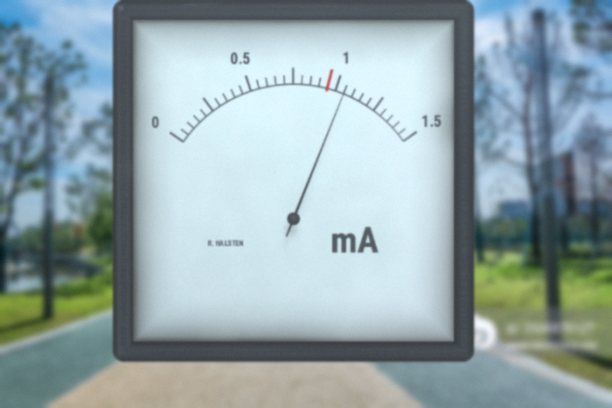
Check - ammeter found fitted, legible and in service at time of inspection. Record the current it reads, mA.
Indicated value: 1.05 mA
